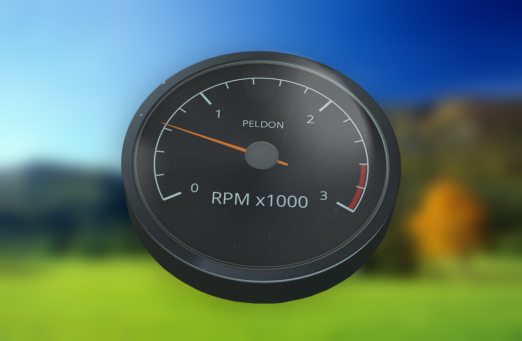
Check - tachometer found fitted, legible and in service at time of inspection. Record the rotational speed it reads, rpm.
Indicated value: 600 rpm
